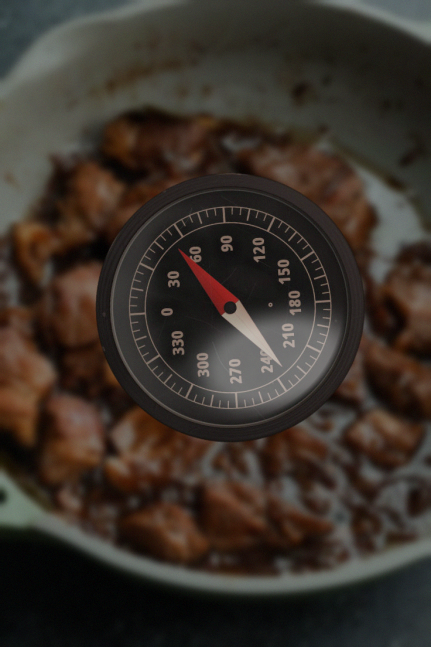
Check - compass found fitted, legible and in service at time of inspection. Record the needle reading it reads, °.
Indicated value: 52.5 °
